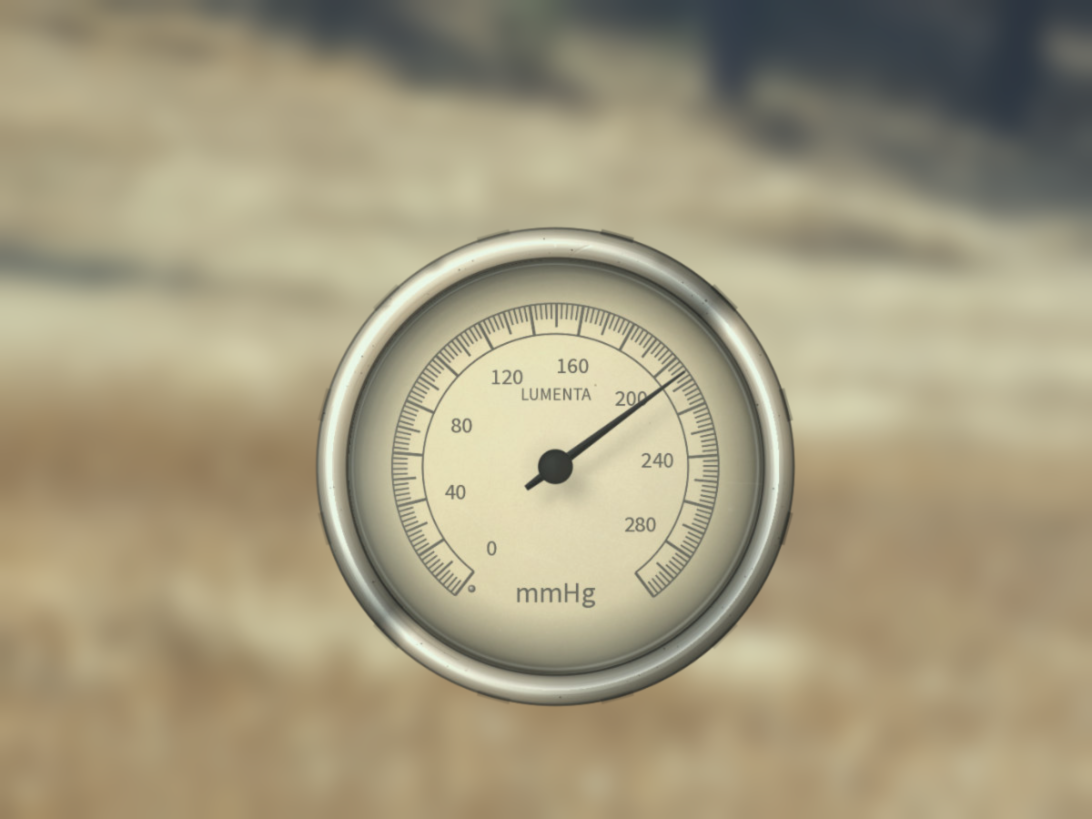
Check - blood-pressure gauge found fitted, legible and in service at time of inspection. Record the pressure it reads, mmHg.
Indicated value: 206 mmHg
